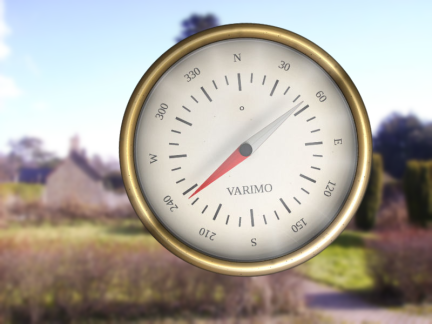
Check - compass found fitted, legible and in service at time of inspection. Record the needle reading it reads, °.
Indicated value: 235 °
